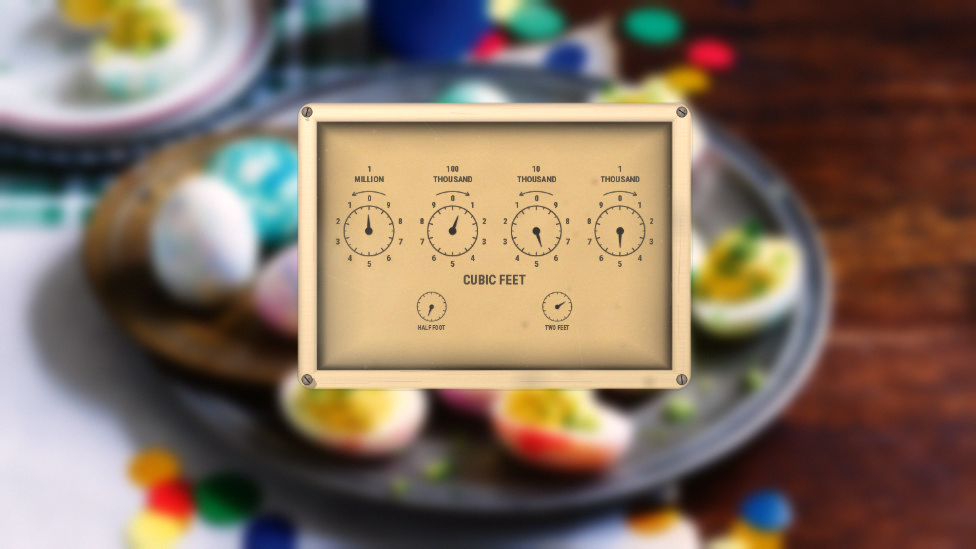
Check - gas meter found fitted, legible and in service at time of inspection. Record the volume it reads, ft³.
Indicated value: 5500 ft³
